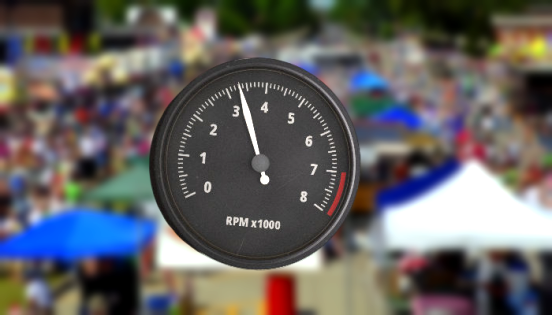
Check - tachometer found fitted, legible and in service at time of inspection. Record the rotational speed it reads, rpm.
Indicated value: 3300 rpm
